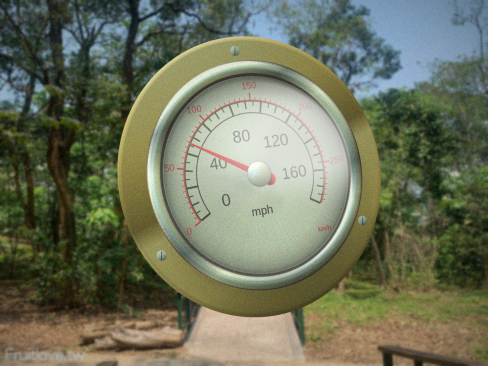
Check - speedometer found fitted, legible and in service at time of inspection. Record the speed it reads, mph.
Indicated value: 45 mph
